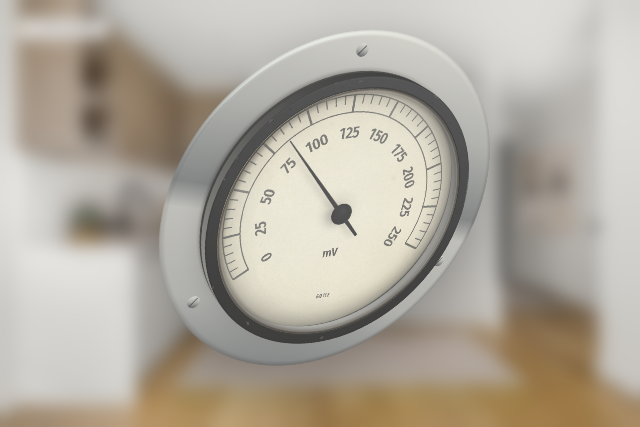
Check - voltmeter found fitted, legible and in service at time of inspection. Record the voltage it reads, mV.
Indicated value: 85 mV
